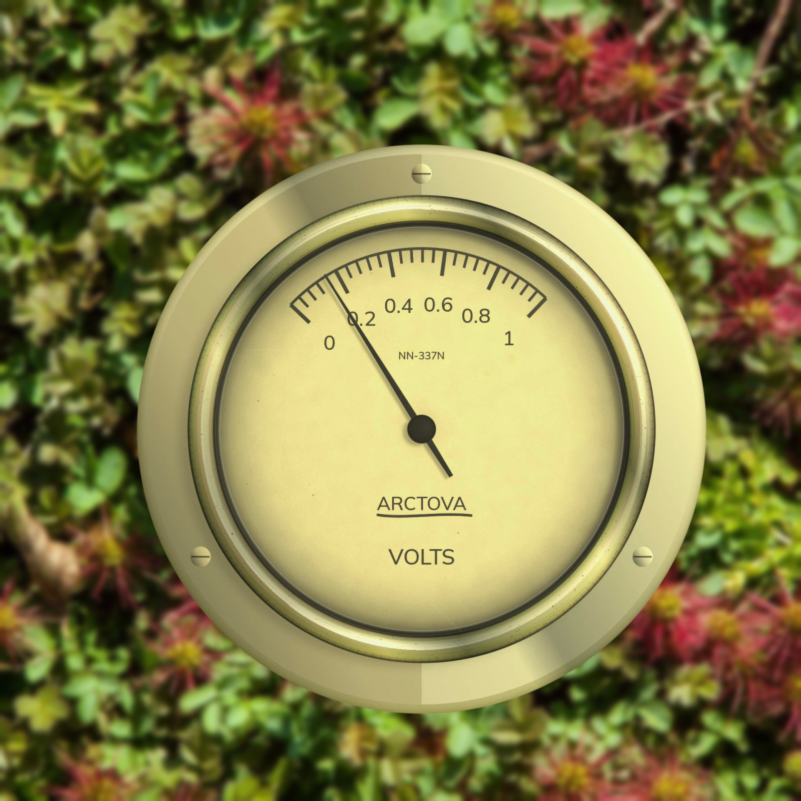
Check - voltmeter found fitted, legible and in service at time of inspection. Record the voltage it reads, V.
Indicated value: 0.16 V
